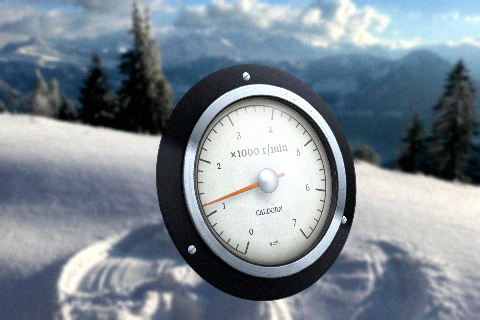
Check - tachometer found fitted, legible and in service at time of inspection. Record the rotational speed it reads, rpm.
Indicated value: 1200 rpm
